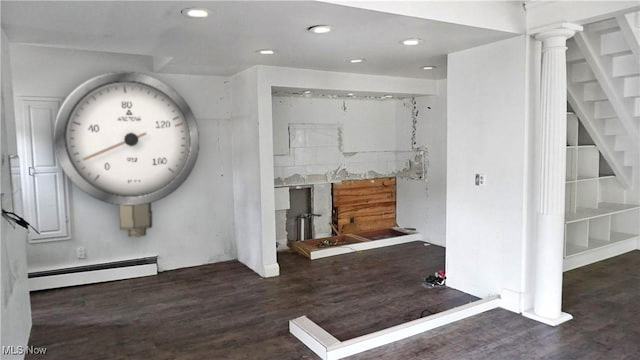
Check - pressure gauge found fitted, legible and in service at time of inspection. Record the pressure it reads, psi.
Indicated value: 15 psi
